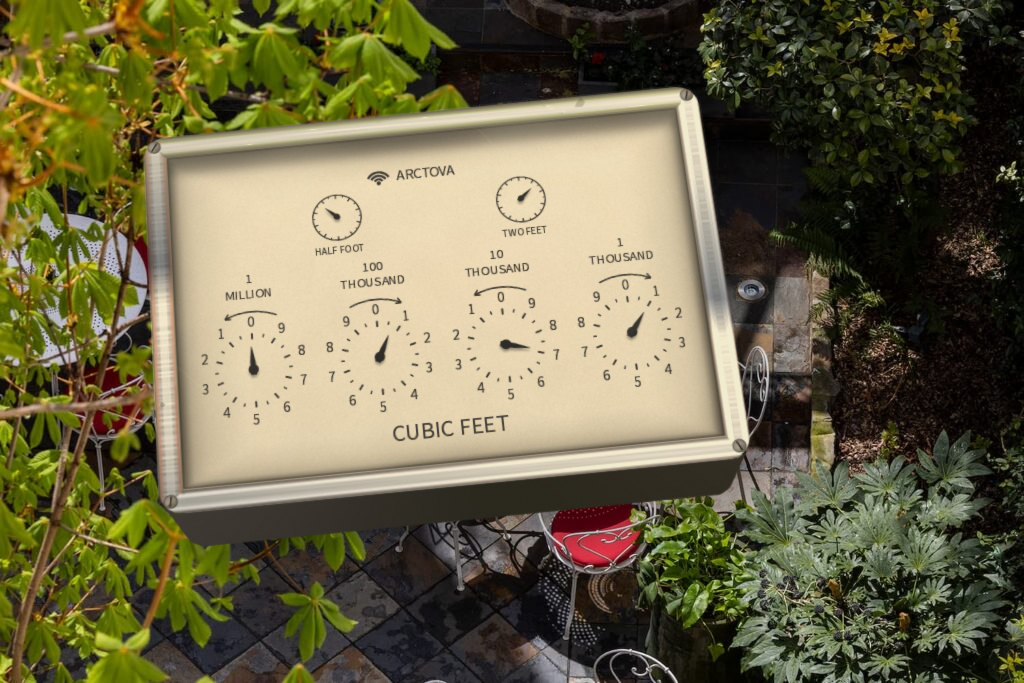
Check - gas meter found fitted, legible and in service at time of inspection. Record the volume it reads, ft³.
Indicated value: 7100 ft³
